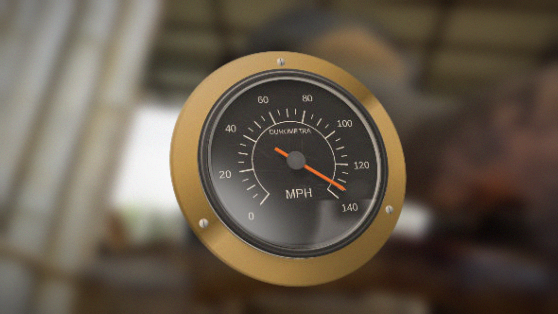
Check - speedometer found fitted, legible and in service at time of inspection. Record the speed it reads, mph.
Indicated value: 135 mph
